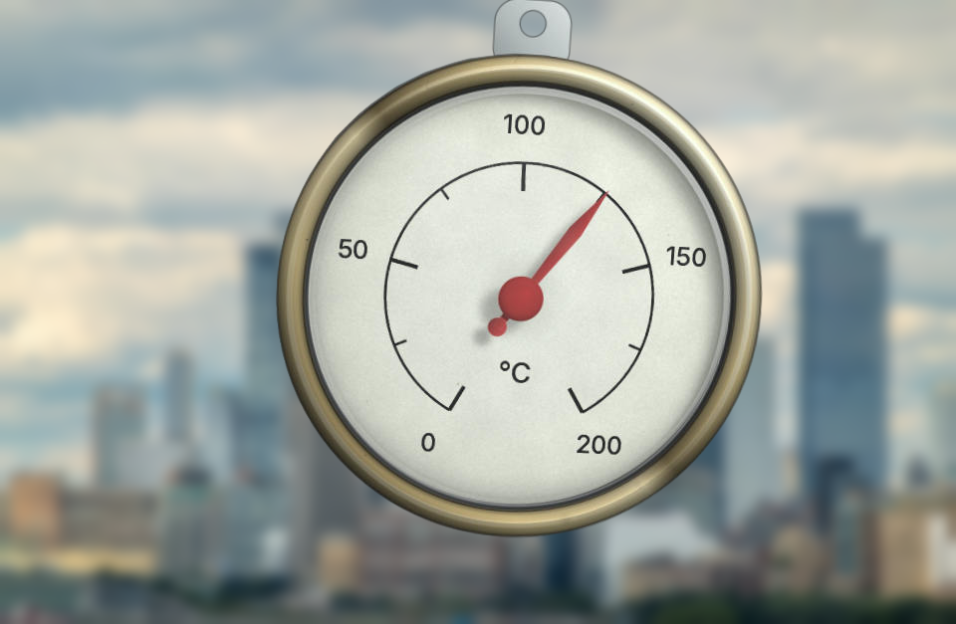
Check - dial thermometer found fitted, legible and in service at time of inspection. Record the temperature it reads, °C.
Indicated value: 125 °C
